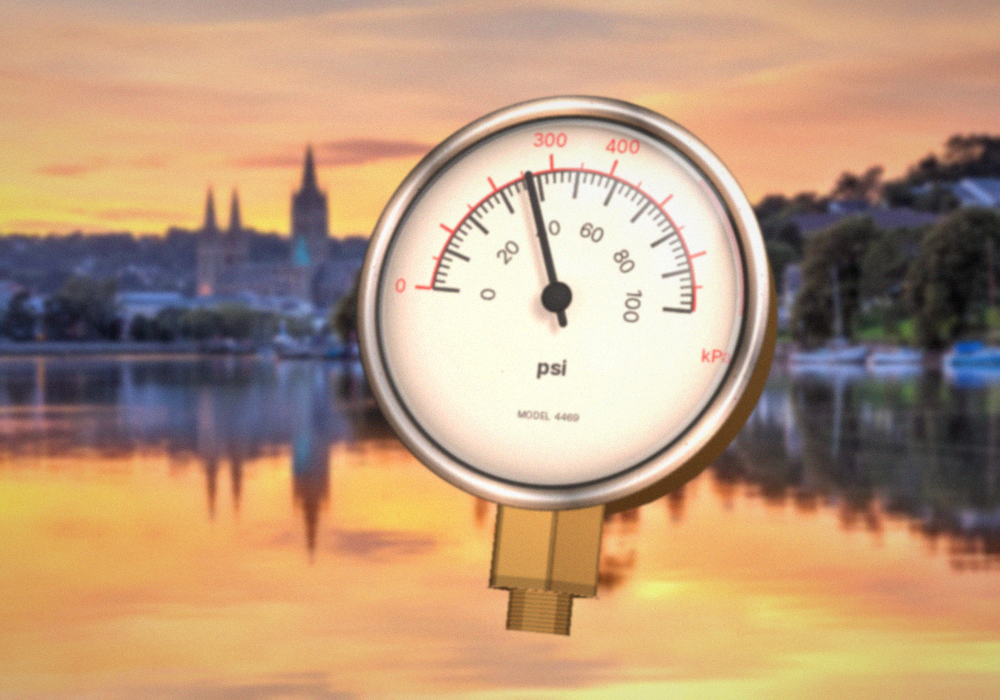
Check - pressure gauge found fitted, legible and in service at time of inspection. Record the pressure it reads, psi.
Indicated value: 38 psi
